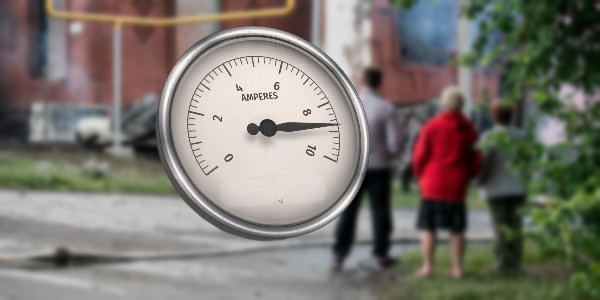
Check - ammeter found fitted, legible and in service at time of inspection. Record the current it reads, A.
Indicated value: 8.8 A
